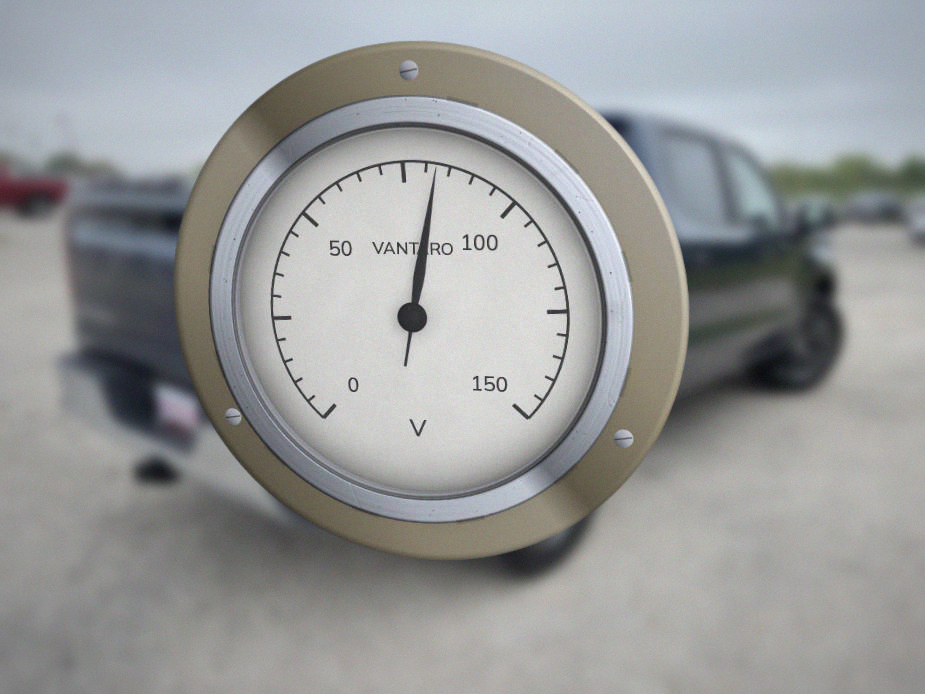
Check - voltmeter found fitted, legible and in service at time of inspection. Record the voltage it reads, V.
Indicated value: 82.5 V
